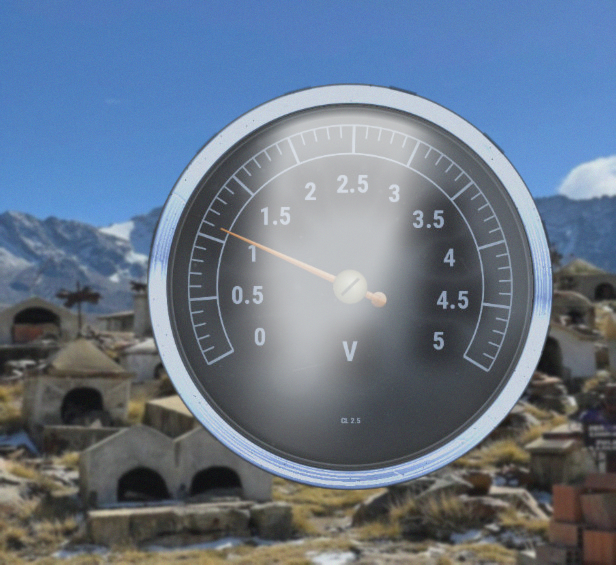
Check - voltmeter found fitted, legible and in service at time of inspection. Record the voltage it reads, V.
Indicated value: 1.1 V
